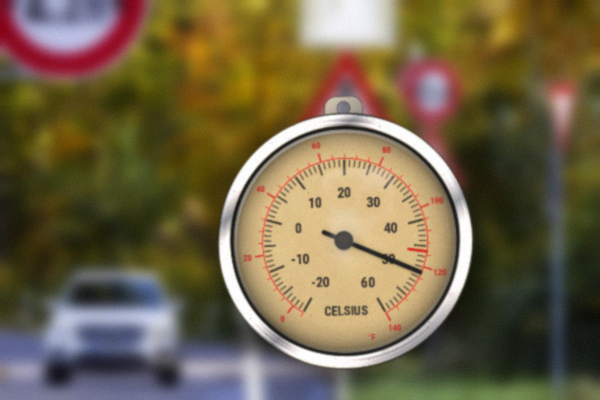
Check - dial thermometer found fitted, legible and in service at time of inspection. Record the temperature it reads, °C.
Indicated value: 50 °C
